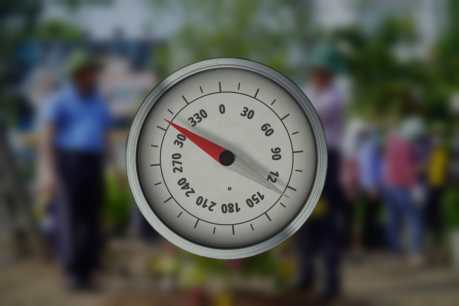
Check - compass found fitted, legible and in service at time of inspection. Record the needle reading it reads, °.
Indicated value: 307.5 °
